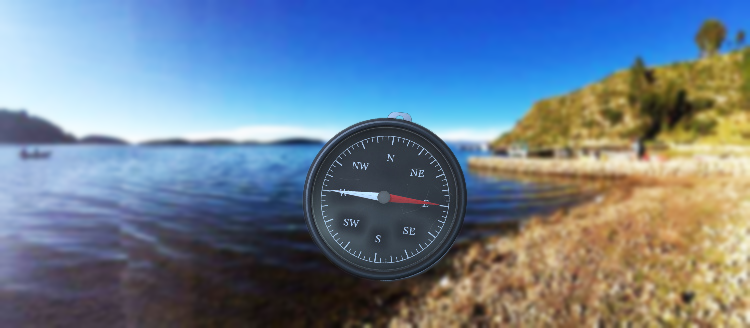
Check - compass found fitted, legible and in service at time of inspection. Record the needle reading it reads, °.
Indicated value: 90 °
